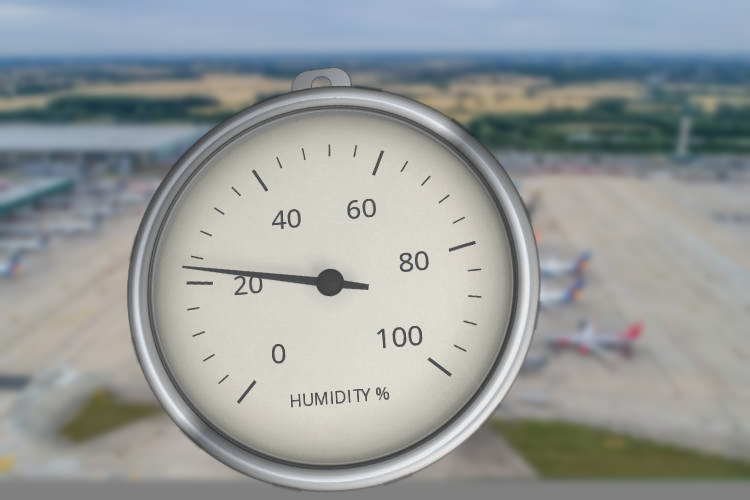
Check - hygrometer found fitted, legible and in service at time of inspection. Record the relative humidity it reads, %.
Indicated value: 22 %
